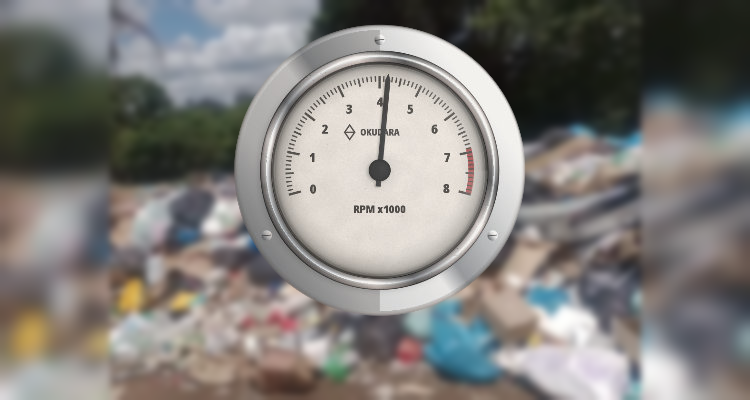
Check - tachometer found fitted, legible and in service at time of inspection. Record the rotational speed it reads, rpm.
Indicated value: 4200 rpm
